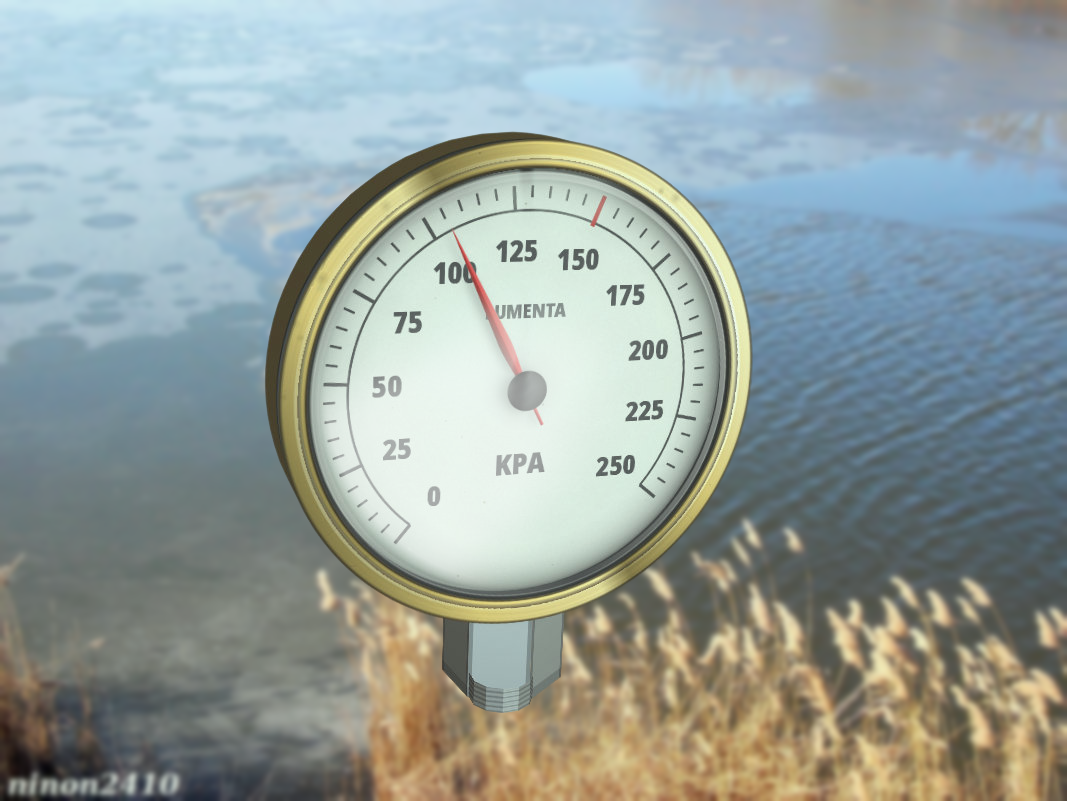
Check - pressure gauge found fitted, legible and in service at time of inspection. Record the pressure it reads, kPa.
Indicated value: 105 kPa
